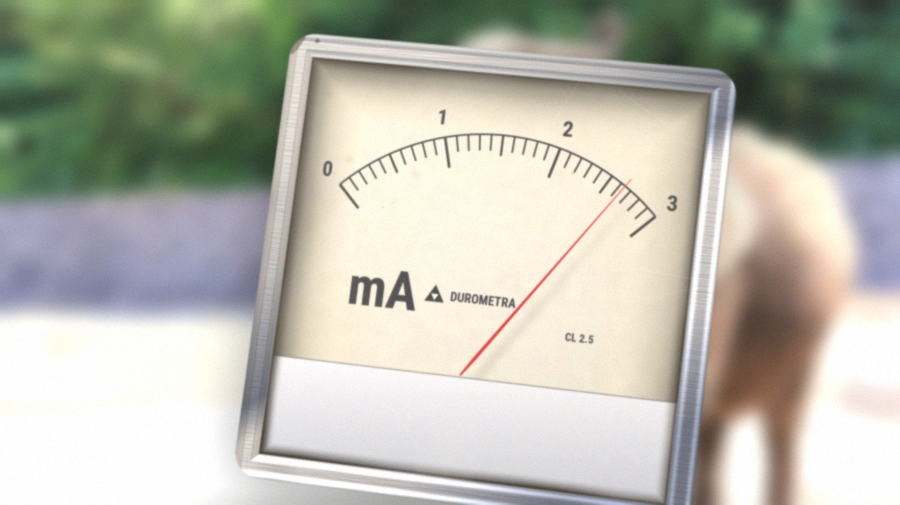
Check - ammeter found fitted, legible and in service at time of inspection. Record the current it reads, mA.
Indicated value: 2.65 mA
